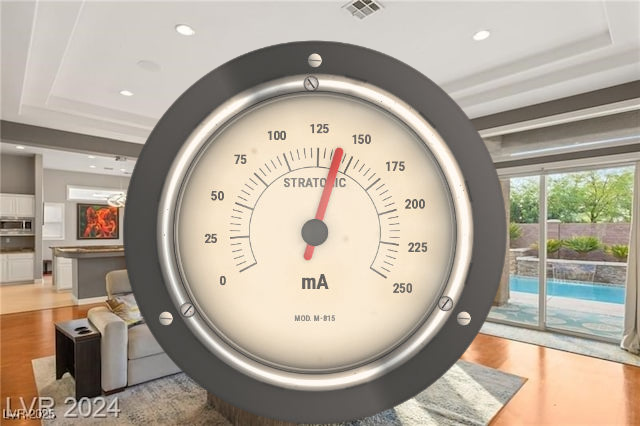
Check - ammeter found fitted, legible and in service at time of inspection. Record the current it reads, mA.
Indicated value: 140 mA
